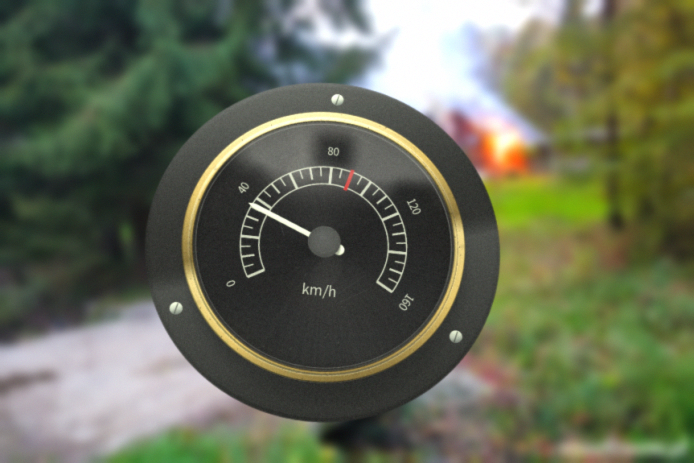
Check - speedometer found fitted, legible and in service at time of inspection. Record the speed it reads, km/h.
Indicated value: 35 km/h
